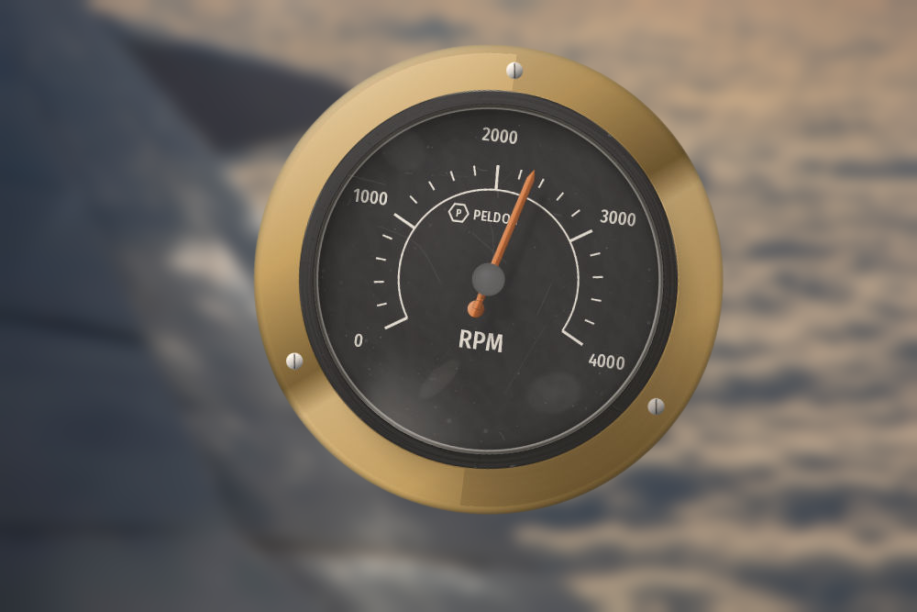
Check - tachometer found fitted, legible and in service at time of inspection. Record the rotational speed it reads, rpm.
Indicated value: 2300 rpm
